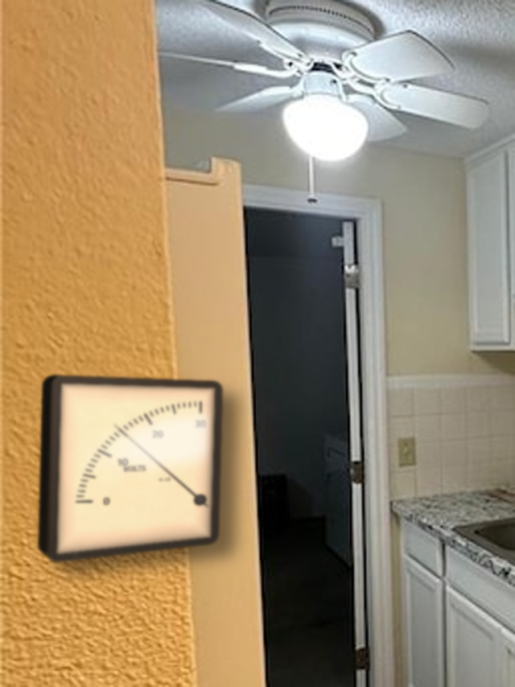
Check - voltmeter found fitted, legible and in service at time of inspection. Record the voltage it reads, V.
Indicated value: 15 V
